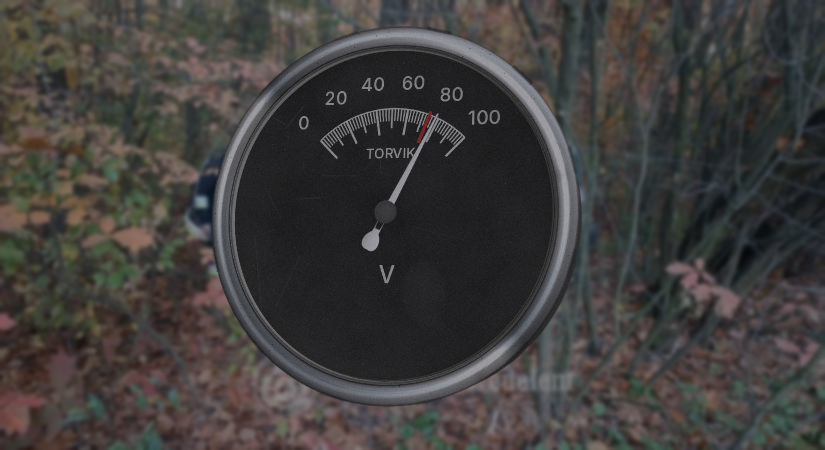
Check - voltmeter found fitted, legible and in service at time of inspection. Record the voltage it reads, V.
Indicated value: 80 V
